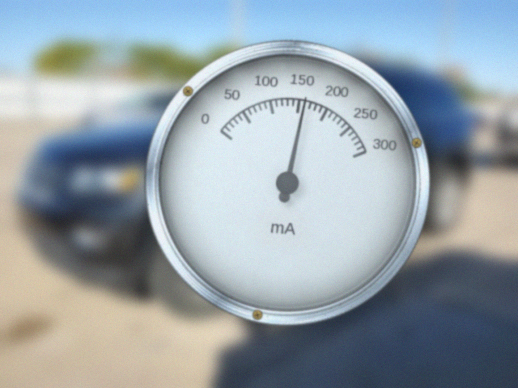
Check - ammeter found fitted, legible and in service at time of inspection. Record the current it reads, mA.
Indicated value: 160 mA
